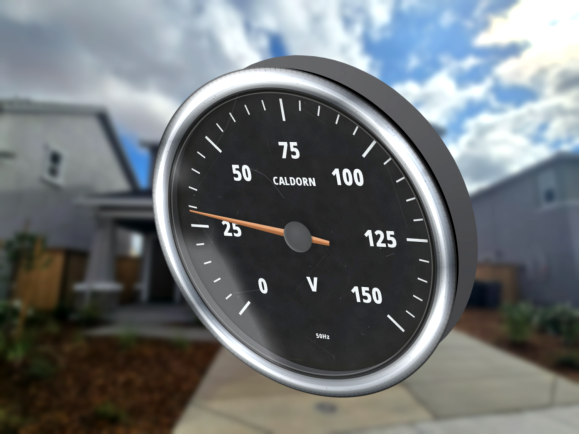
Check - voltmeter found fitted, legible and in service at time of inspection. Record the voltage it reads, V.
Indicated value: 30 V
